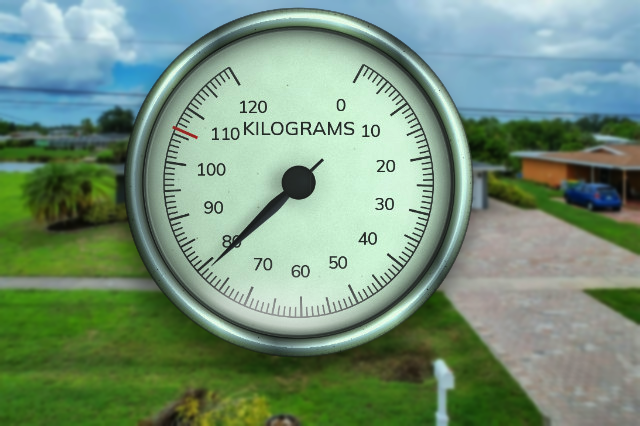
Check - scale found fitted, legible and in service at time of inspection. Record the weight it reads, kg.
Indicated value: 79 kg
